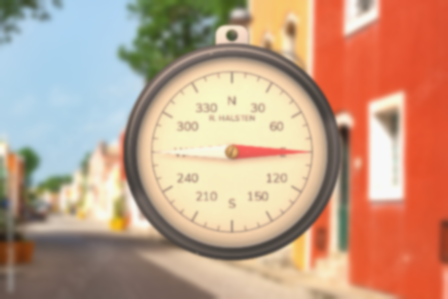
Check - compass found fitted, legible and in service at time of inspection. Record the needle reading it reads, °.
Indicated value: 90 °
